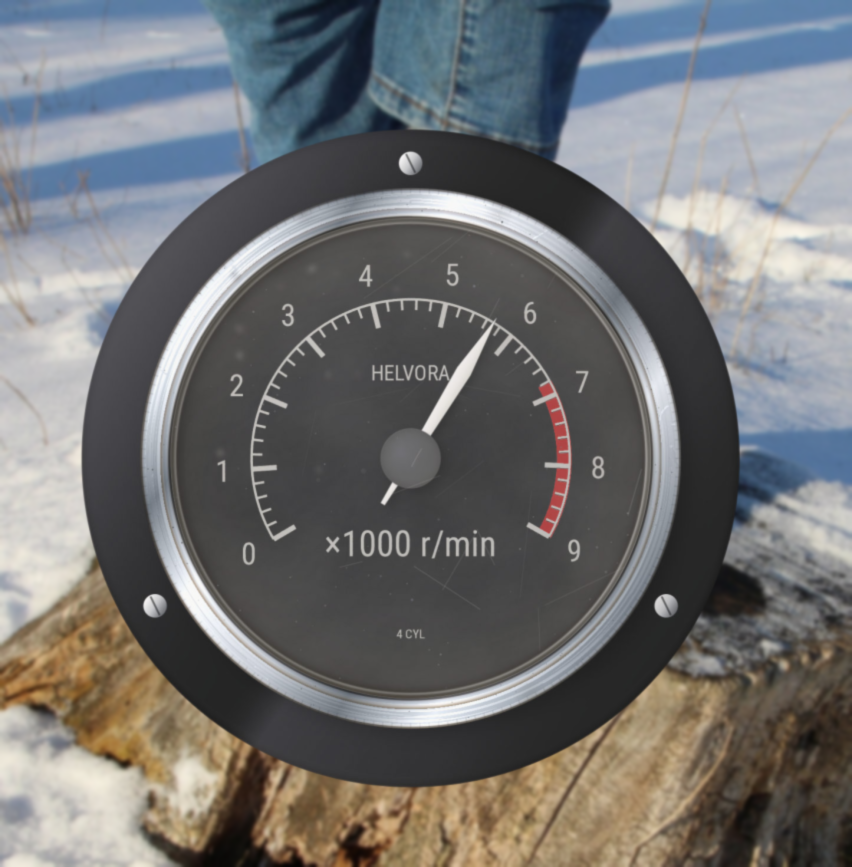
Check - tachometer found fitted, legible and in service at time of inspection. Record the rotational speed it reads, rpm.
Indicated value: 5700 rpm
